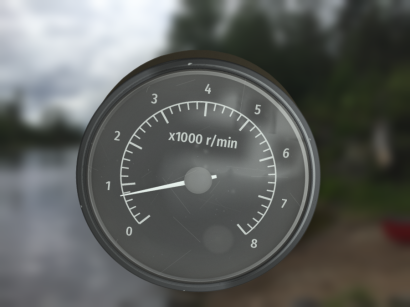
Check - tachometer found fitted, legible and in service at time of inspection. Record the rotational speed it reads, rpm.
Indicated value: 800 rpm
